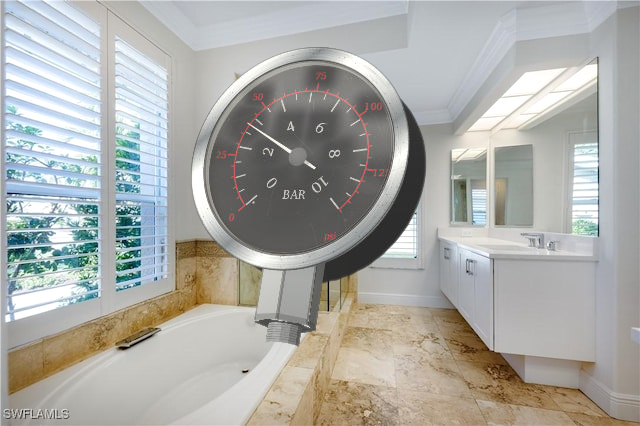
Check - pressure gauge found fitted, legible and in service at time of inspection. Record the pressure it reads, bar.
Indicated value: 2.75 bar
